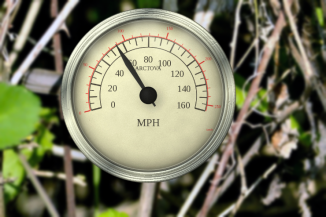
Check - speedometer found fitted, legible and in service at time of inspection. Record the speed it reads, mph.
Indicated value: 55 mph
